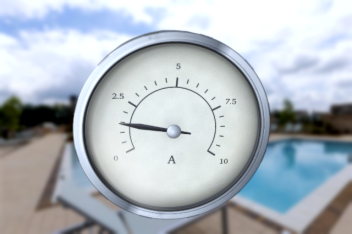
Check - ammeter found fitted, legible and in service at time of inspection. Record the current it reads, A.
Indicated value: 1.5 A
